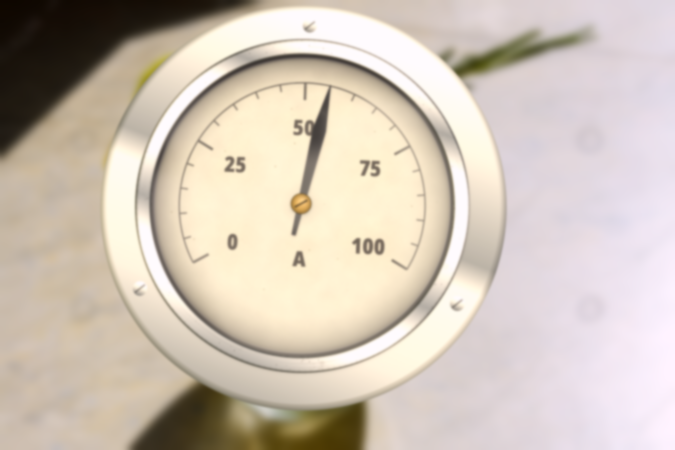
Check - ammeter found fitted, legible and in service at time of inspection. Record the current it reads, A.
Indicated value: 55 A
